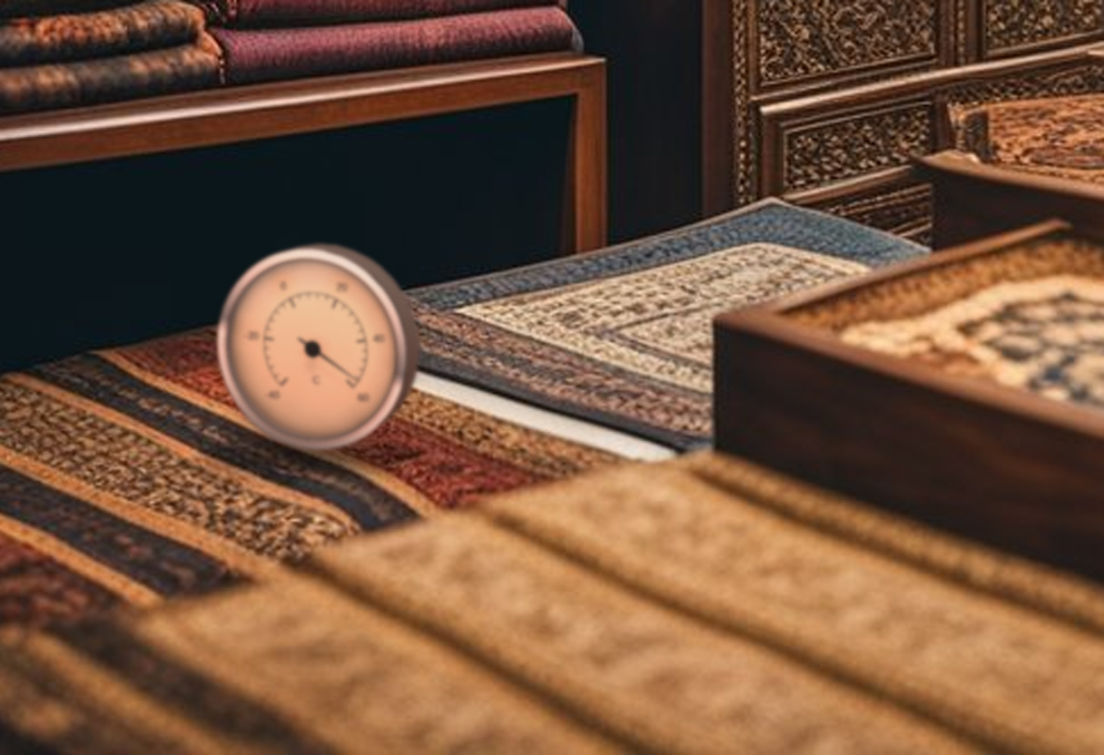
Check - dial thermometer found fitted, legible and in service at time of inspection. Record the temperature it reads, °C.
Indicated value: 56 °C
